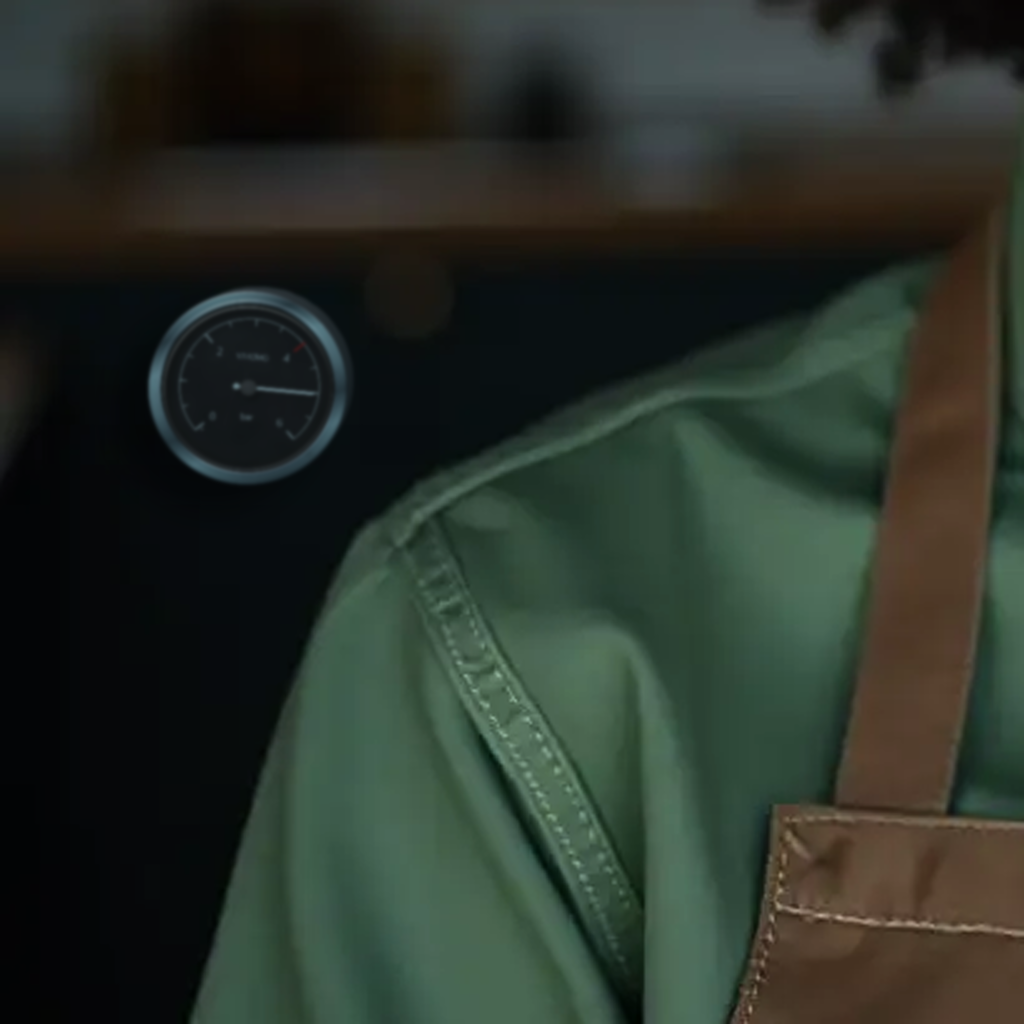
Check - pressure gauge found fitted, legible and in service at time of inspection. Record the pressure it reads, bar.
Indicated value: 5 bar
